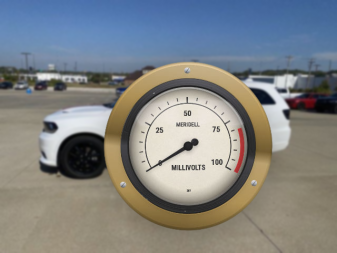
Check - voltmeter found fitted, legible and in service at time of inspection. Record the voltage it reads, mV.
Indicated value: 0 mV
